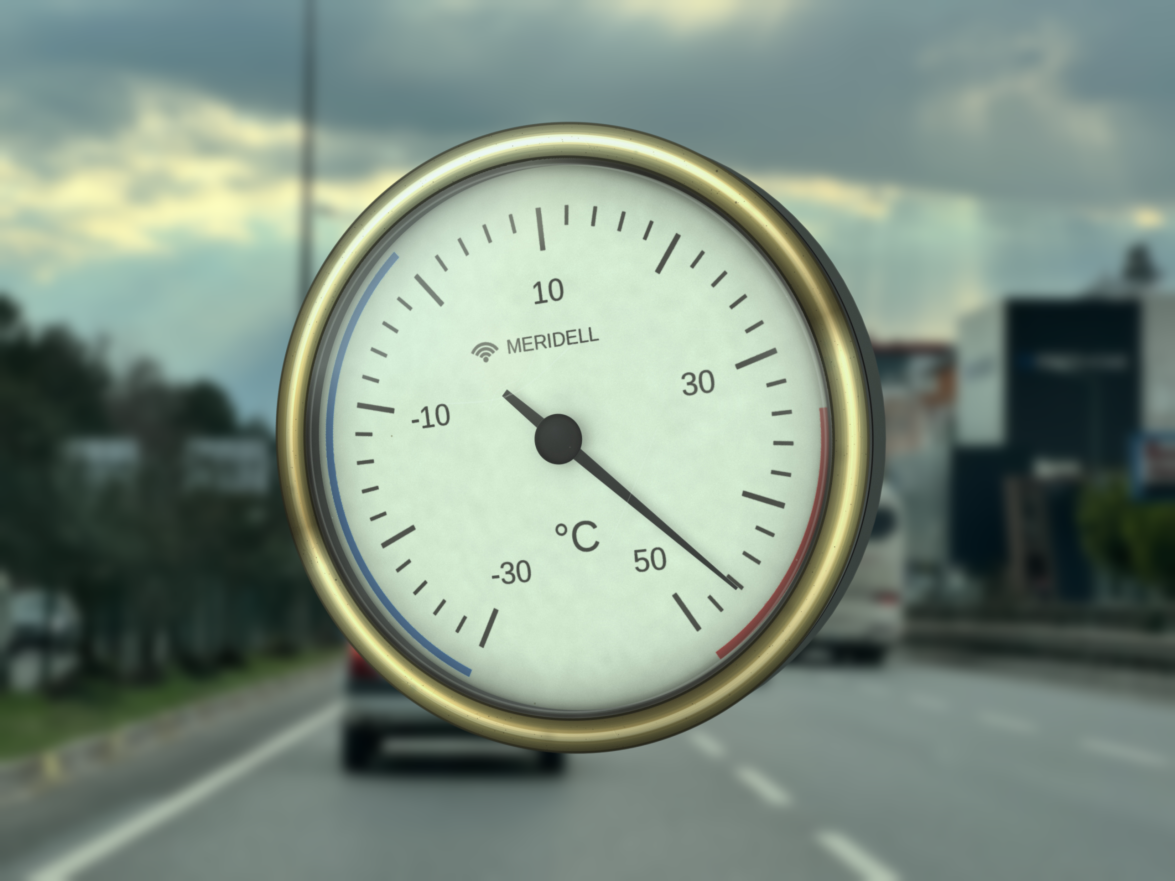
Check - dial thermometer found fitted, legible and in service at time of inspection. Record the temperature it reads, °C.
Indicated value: 46 °C
